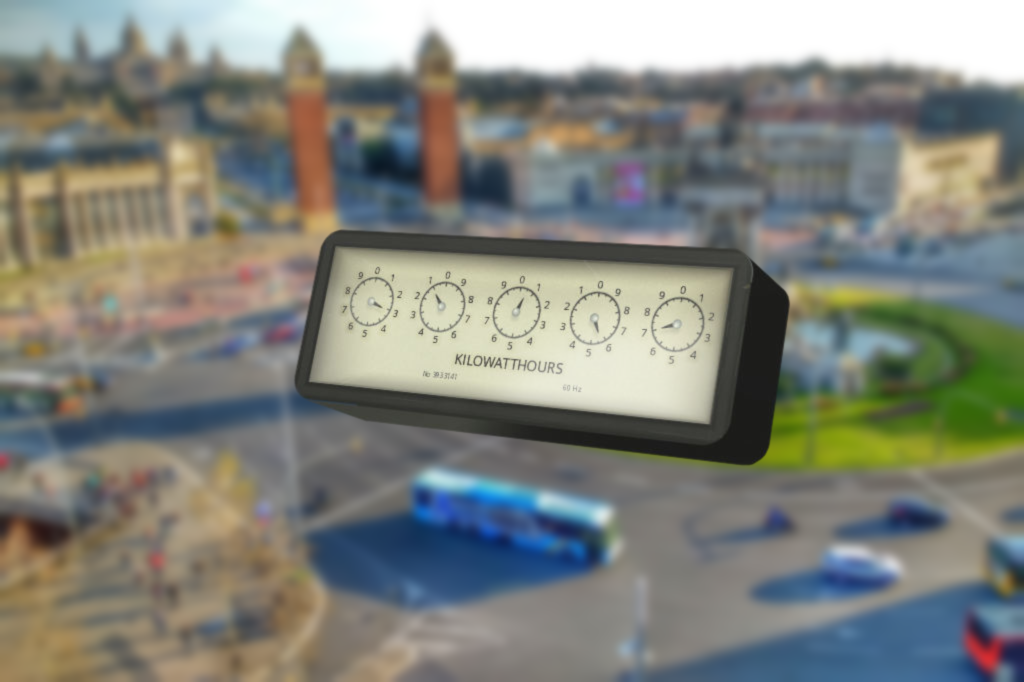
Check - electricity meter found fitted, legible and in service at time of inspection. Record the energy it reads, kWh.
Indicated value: 31057 kWh
